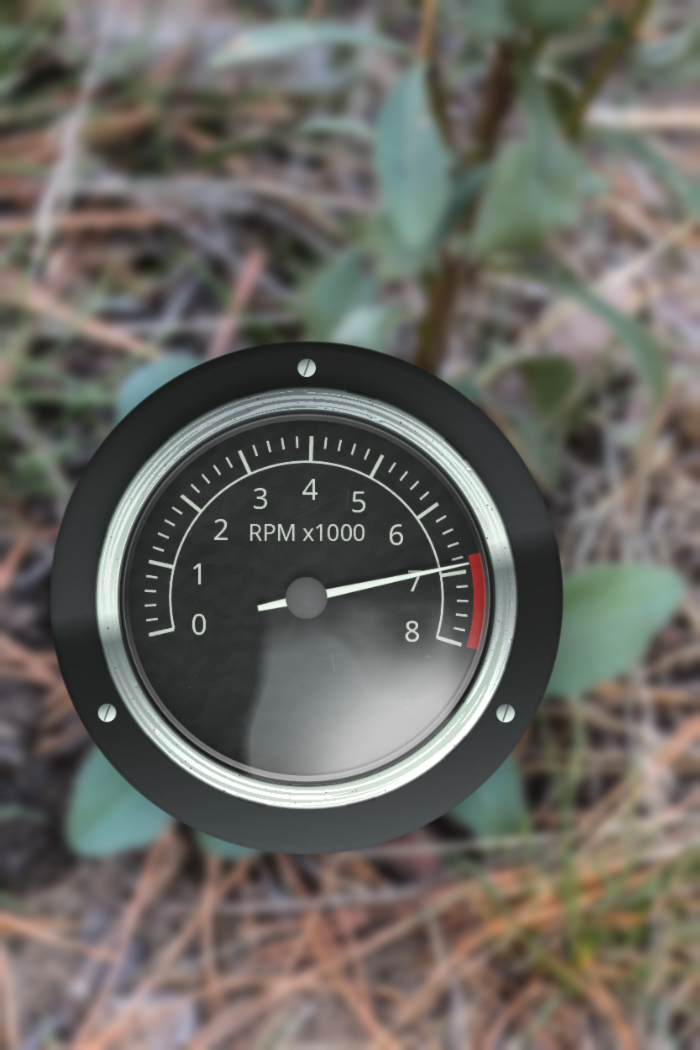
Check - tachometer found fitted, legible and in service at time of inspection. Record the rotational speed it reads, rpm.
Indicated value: 6900 rpm
